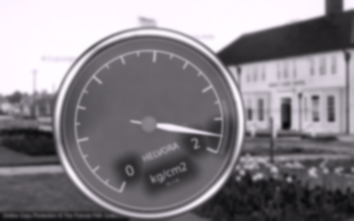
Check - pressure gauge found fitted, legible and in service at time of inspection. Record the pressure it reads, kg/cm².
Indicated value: 1.9 kg/cm²
